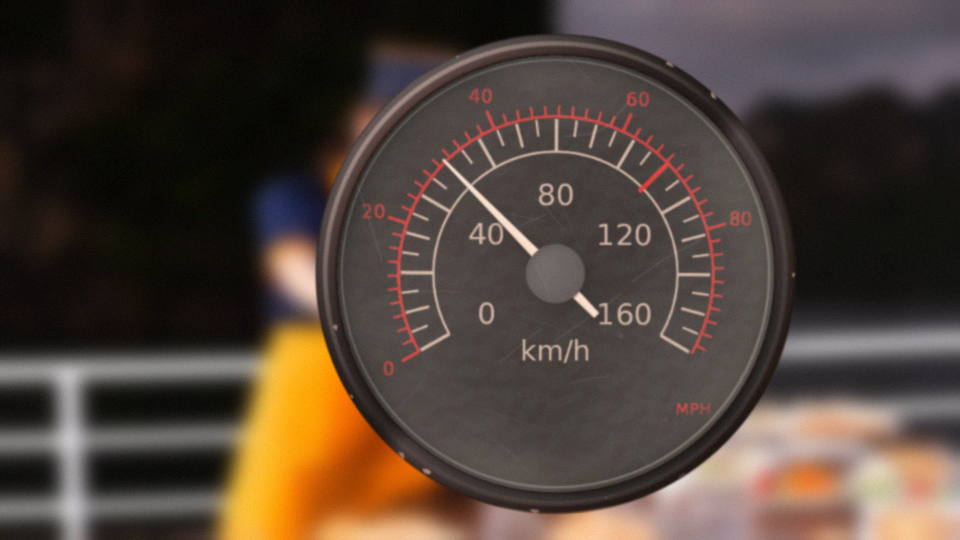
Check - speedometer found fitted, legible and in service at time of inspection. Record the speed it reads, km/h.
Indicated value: 50 km/h
